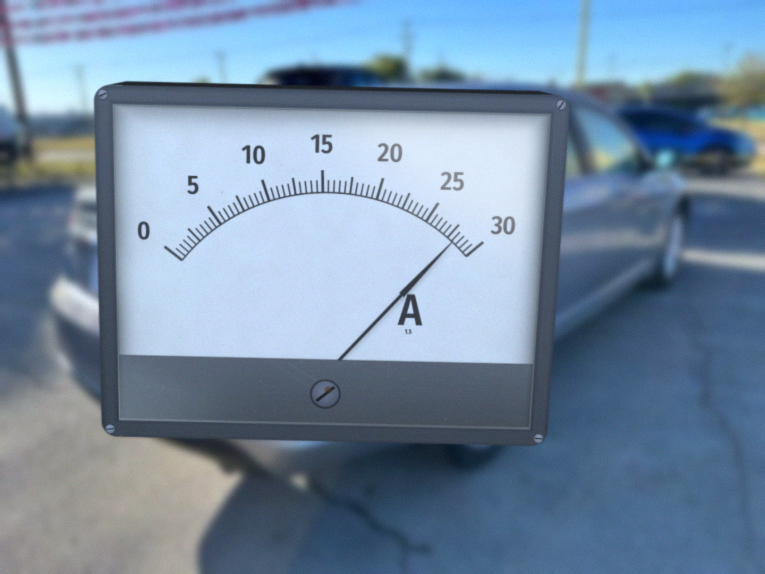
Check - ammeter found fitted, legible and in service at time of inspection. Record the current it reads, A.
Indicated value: 28 A
